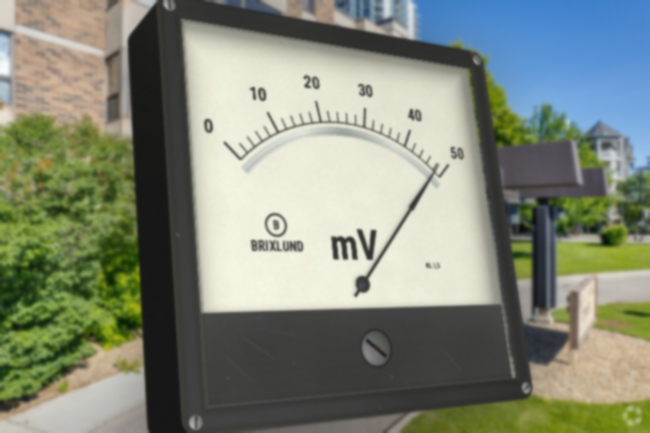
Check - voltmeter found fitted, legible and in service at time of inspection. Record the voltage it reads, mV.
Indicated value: 48 mV
